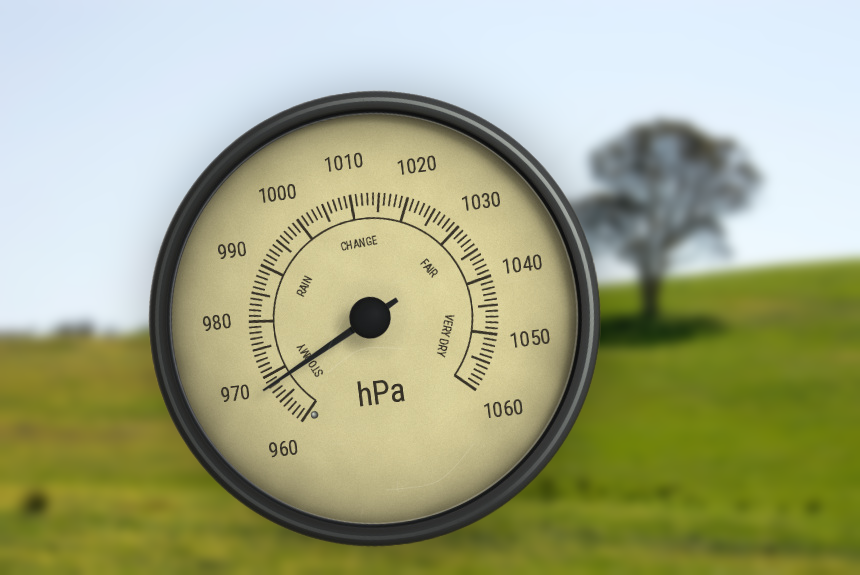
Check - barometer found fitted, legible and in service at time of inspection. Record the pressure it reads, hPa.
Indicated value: 968 hPa
